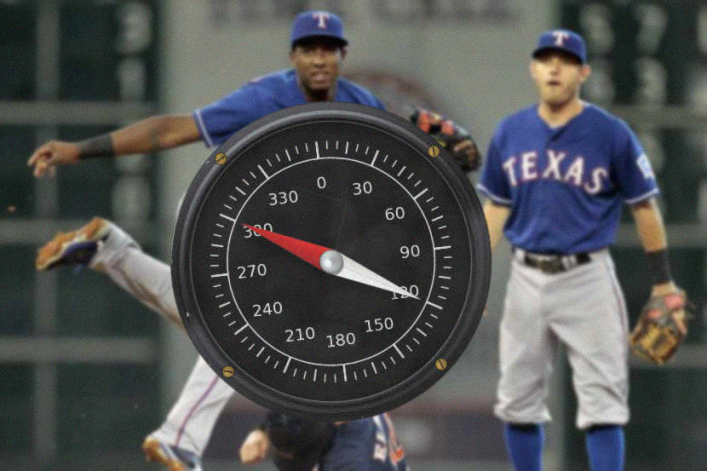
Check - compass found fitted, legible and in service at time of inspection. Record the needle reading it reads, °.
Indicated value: 300 °
